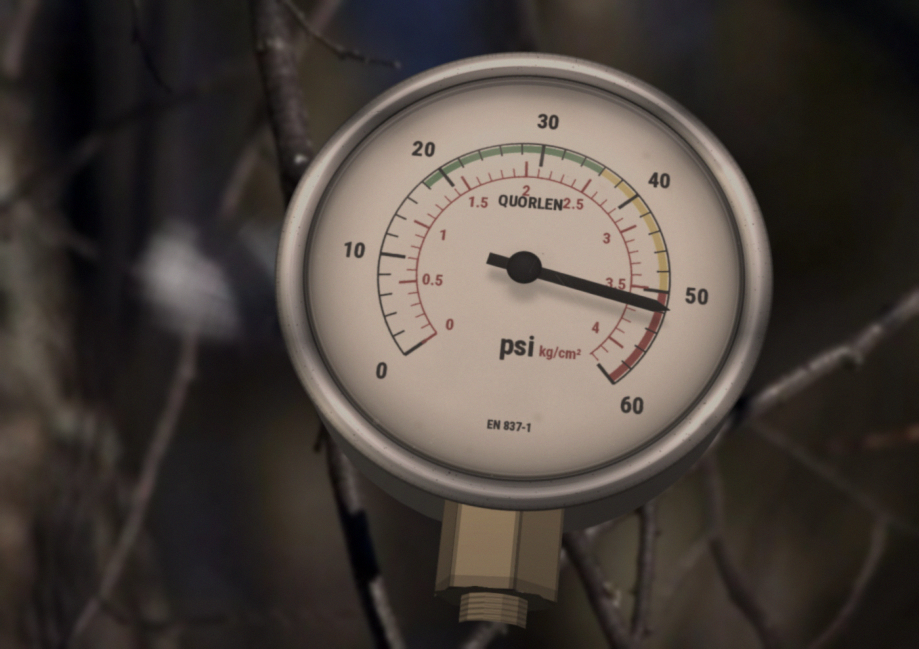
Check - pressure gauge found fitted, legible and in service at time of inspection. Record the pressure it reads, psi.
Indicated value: 52 psi
